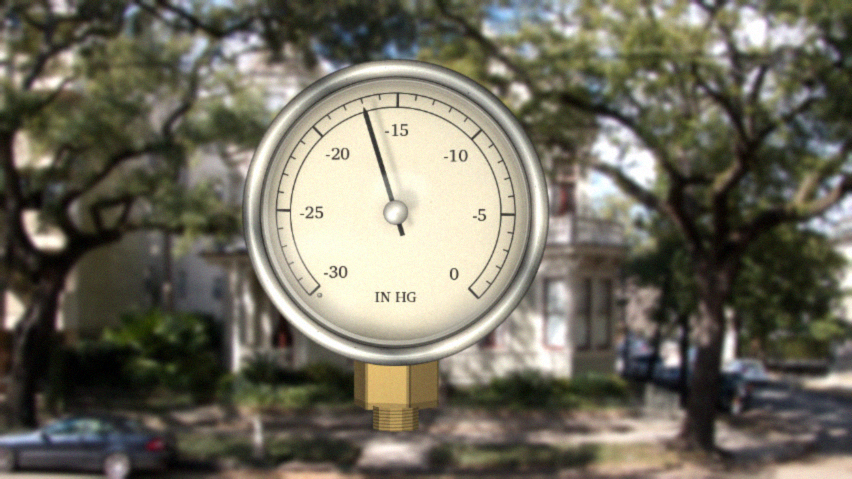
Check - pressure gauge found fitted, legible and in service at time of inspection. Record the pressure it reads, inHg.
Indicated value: -17 inHg
